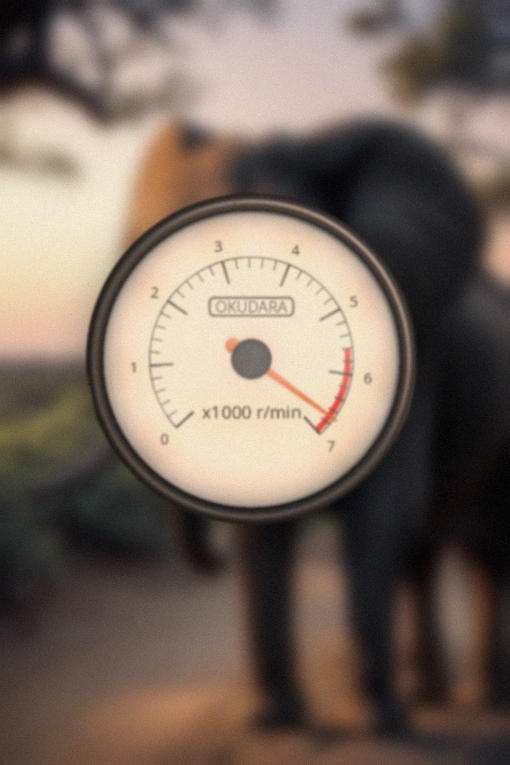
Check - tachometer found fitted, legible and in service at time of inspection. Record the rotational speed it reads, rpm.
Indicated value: 6700 rpm
